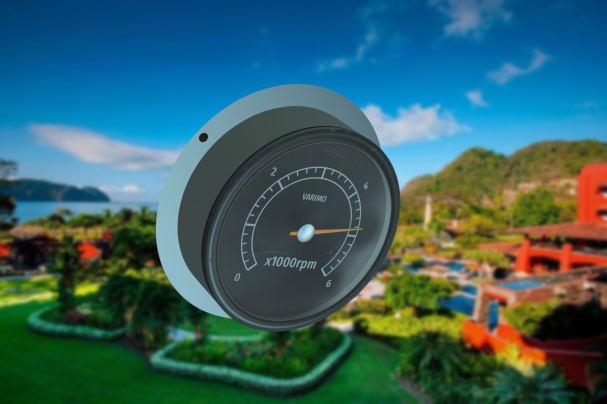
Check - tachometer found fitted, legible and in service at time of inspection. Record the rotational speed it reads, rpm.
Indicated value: 4800 rpm
